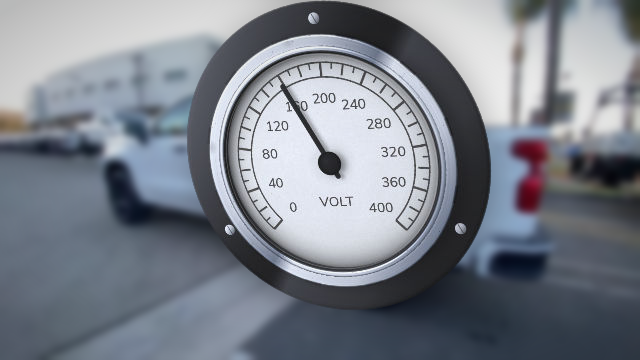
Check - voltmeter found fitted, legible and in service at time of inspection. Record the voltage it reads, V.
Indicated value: 160 V
